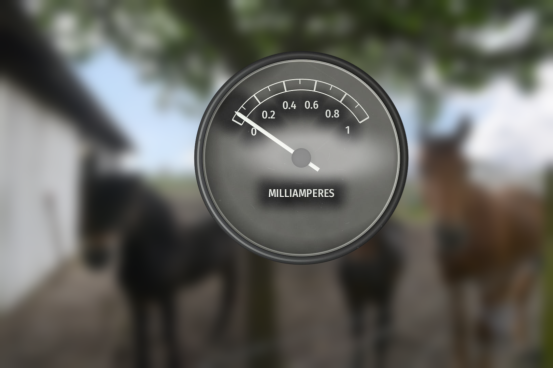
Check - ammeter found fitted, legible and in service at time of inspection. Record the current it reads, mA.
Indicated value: 0.05 mA
